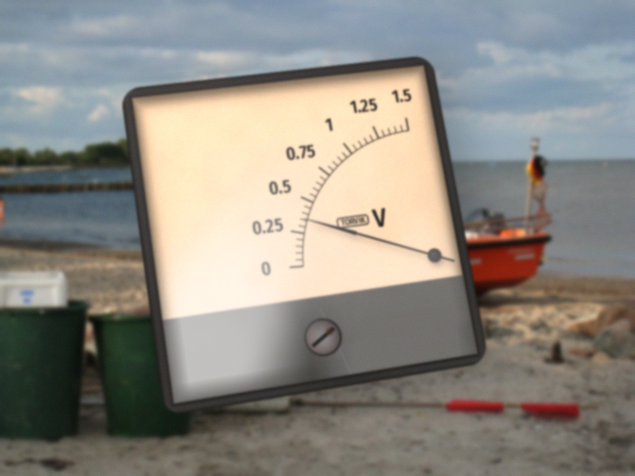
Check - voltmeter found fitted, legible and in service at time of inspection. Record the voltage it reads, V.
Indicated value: 0.35 V
